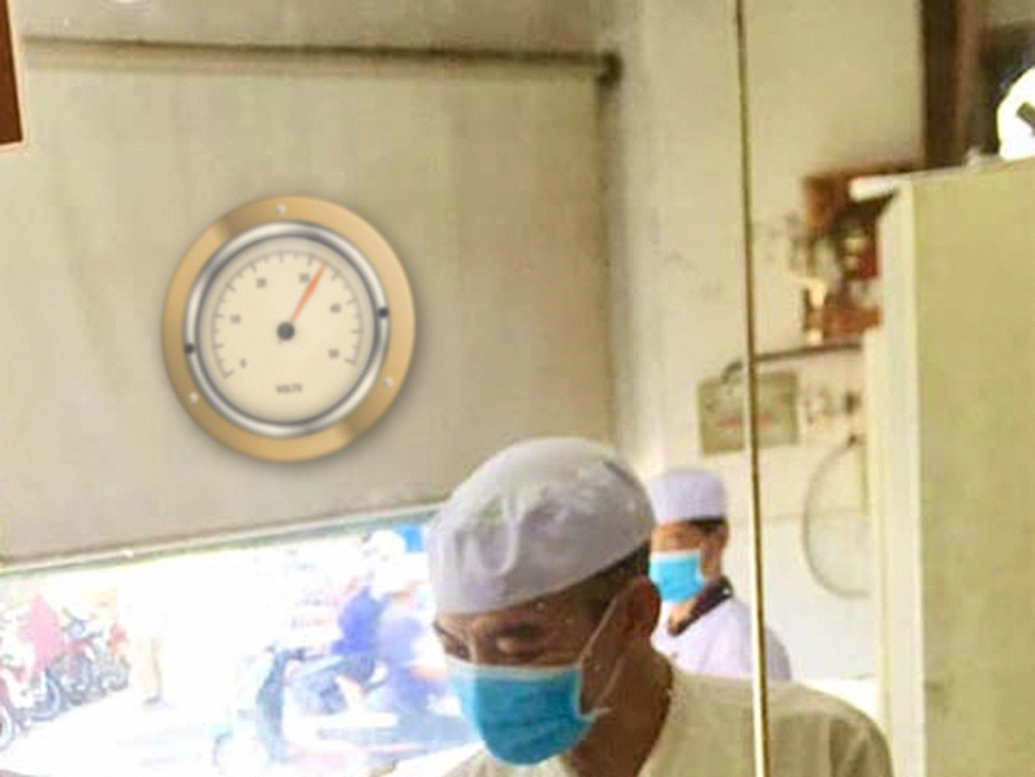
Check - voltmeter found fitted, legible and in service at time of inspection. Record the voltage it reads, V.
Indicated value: 32.5 V
